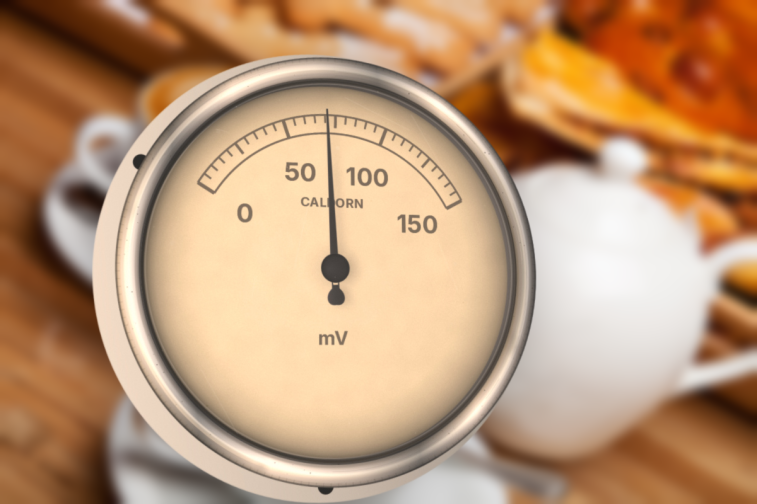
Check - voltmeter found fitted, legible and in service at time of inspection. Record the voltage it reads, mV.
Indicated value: 70 mV
